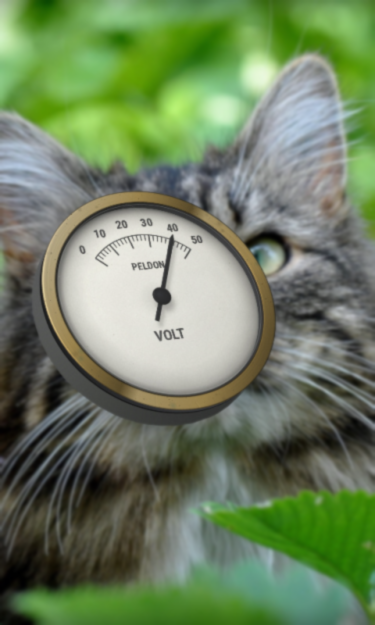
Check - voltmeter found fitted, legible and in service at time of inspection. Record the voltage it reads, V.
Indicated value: 40 V
